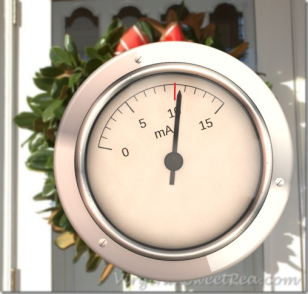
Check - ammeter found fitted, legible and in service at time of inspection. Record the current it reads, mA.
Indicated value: 10.5 mA
